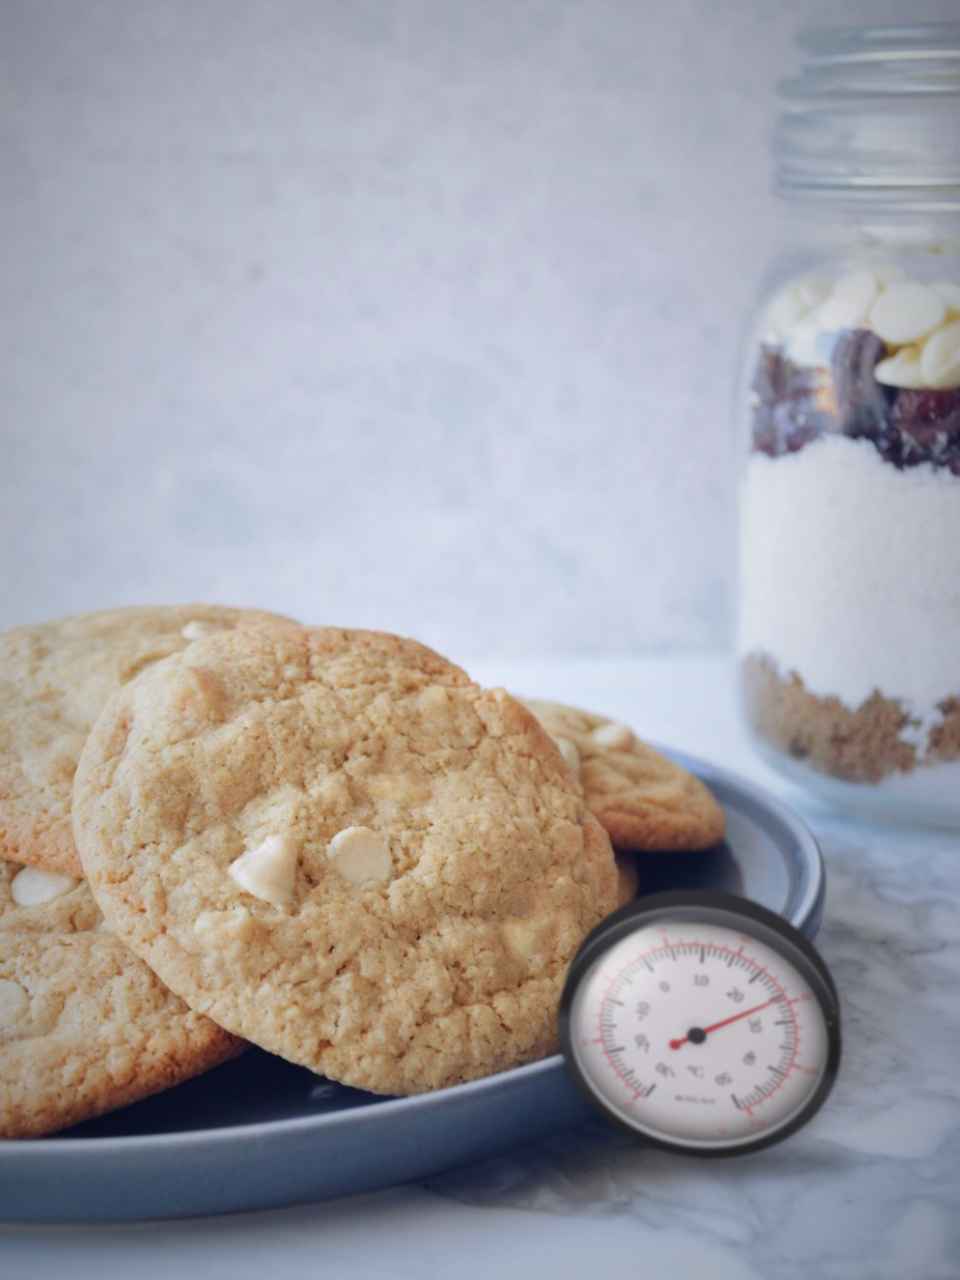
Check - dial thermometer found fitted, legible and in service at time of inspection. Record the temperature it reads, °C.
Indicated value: 25 °C
